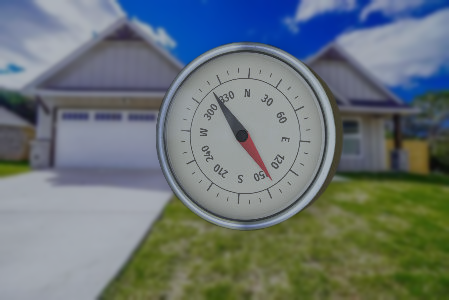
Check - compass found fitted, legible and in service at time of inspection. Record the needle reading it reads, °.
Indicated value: 140 °
